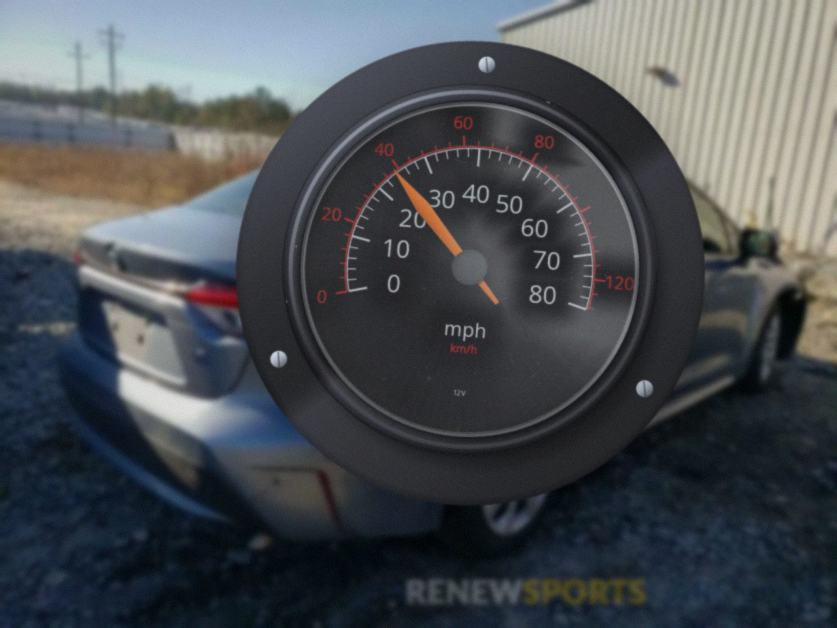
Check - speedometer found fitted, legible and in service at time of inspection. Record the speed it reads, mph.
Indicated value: 24 mph
